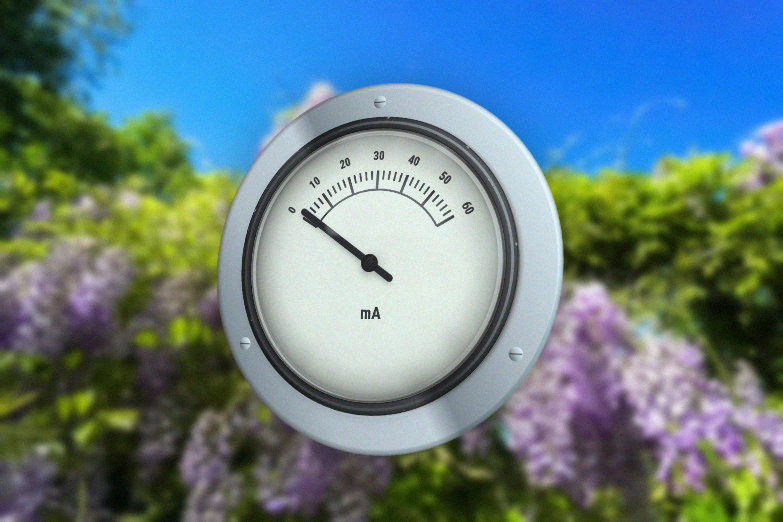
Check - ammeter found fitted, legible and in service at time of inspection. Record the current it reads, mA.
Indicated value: 2 mA
